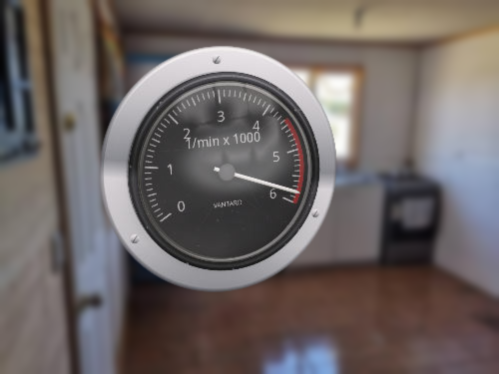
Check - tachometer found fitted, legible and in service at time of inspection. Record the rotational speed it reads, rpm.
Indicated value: 5800 rpm
